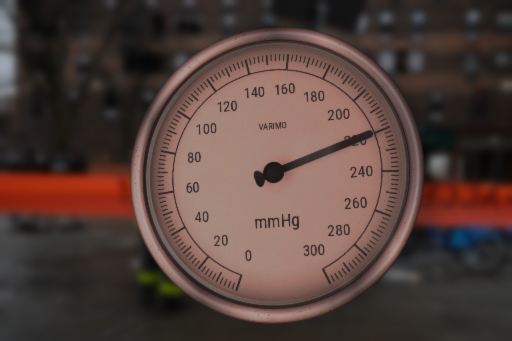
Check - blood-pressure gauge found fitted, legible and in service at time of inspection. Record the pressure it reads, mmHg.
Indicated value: 220 mmHg
